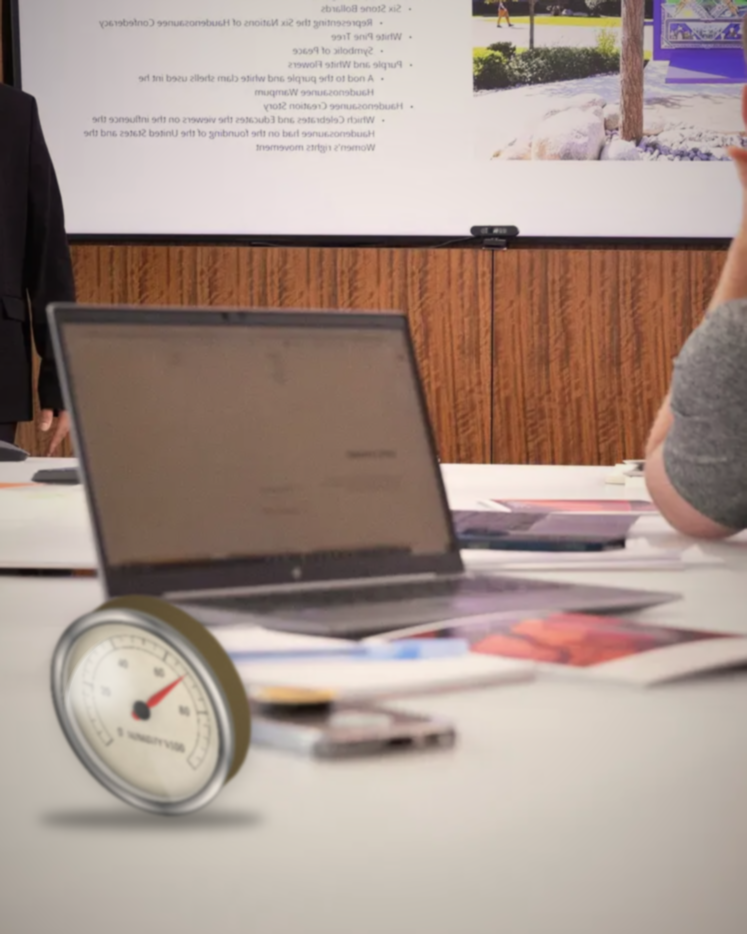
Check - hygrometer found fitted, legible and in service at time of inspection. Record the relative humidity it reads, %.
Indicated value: 68 %
